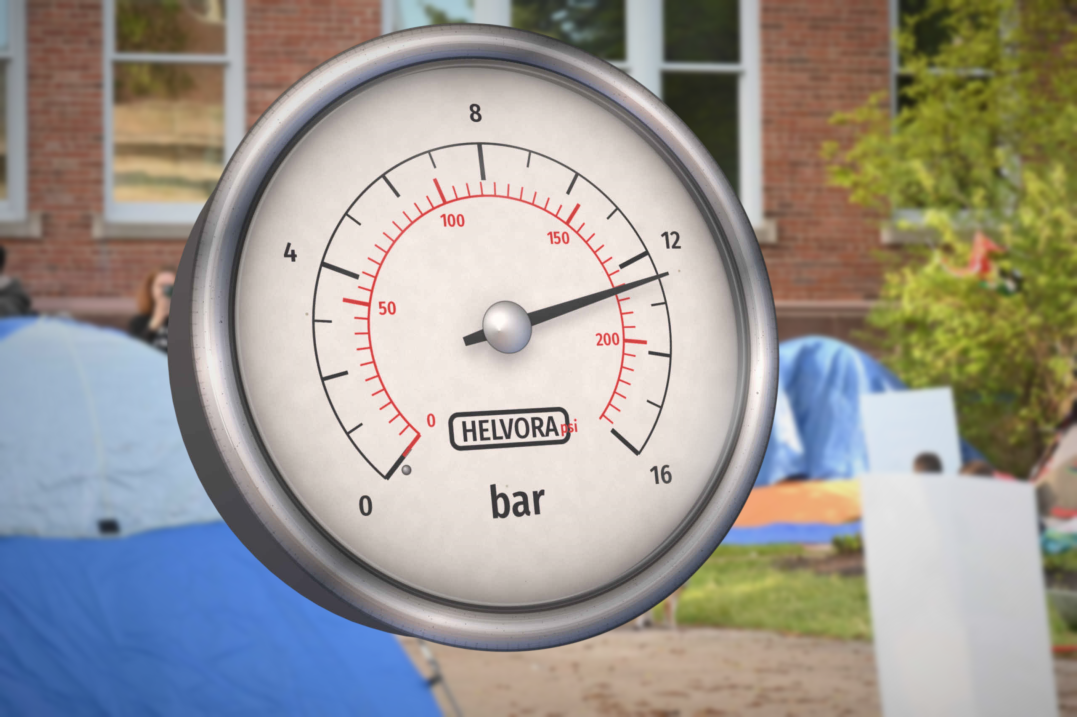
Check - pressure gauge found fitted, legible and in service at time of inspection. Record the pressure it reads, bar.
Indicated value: 12.5 bar
